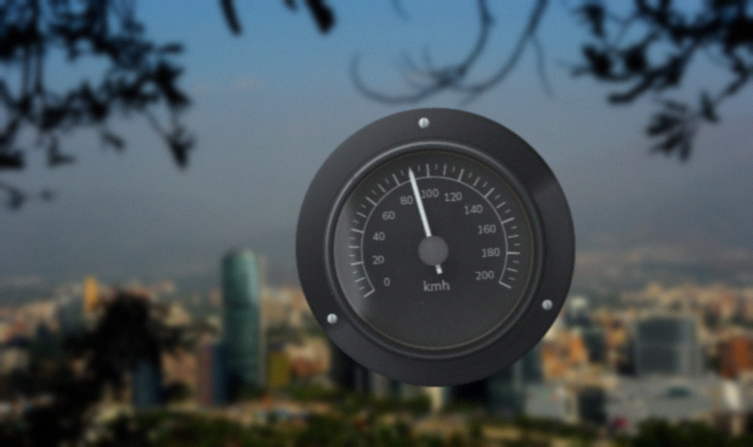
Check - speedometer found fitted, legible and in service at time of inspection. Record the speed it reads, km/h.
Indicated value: 90 km/h
